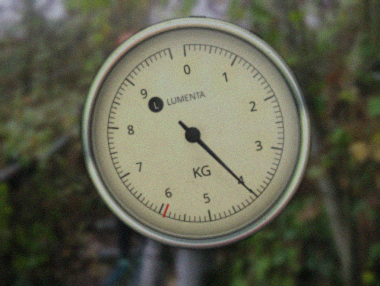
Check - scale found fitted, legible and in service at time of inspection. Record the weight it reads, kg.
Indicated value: 4 kg
